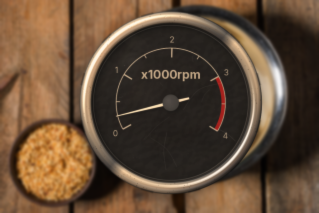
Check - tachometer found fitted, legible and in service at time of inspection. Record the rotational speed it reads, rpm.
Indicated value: 250 rpm
